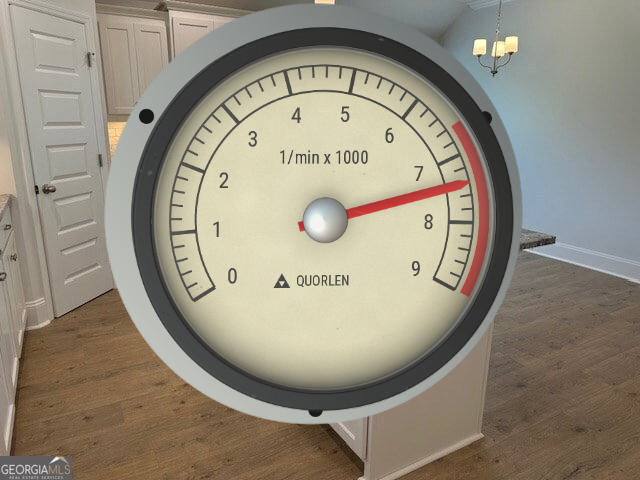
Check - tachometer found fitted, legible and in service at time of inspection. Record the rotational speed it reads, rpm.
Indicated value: 7400 rpm
